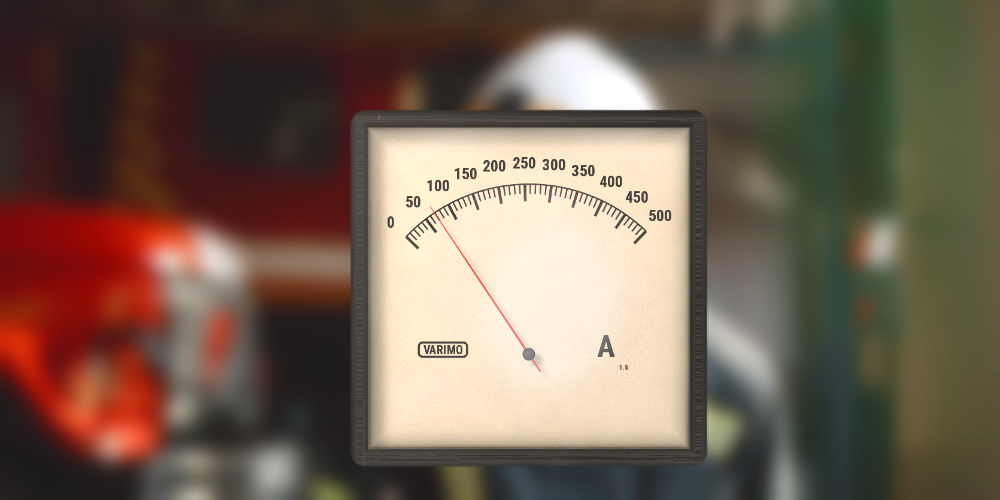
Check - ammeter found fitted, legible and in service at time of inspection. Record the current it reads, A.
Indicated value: 70 A
